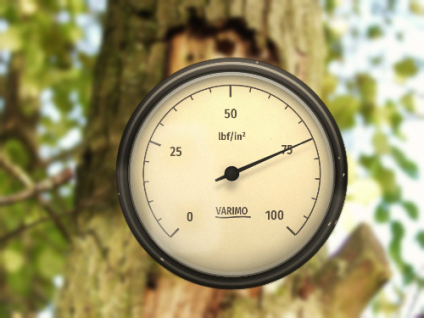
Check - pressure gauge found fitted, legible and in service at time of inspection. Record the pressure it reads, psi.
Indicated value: 75 psi
